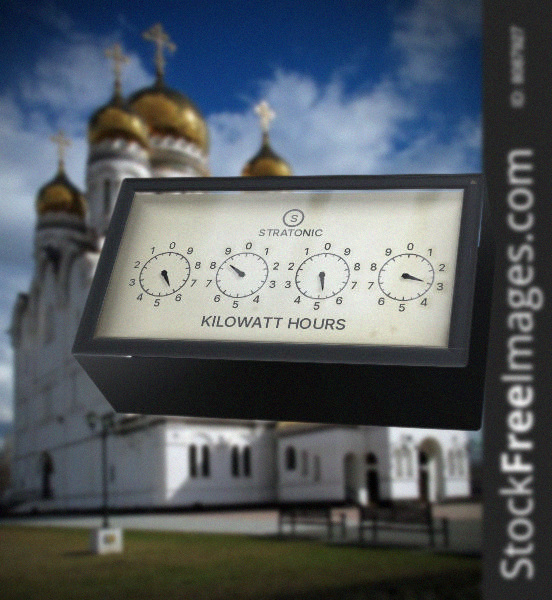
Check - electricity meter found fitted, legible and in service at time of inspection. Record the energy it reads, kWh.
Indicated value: 5853 kWh
